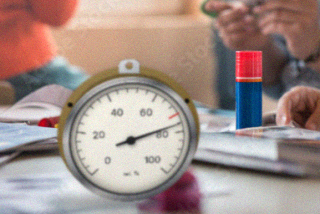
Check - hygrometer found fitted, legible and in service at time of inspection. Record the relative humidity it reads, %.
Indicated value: 76 %
